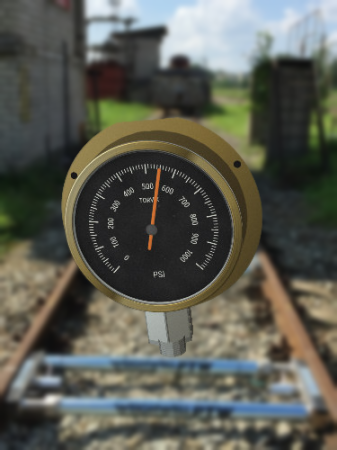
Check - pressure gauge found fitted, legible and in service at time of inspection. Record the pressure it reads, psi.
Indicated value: 550 psi
